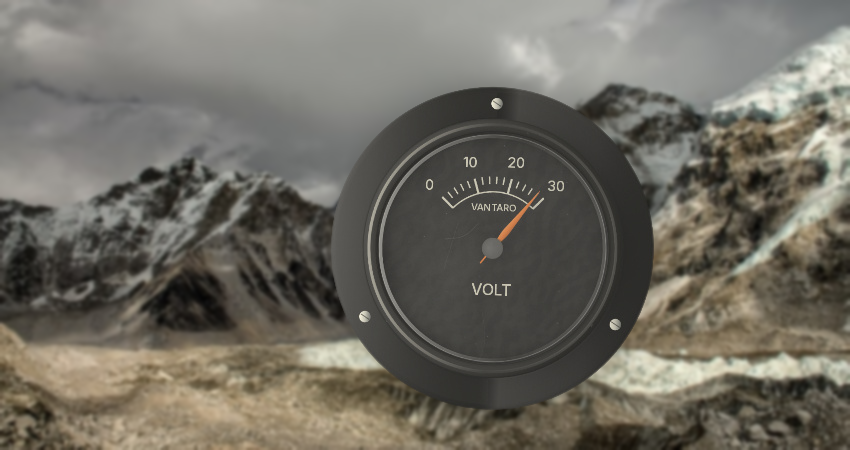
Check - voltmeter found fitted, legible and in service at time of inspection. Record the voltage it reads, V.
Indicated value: 28 V
